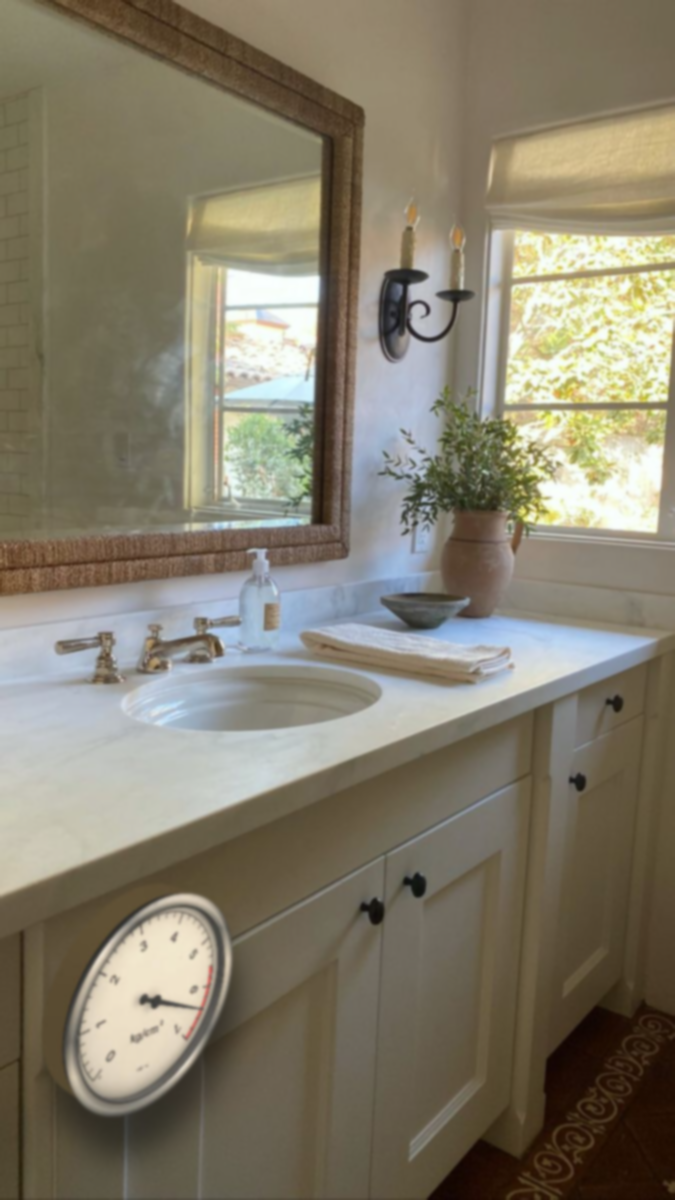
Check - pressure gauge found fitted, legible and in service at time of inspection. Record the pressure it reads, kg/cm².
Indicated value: 6.4 kg/cm²
